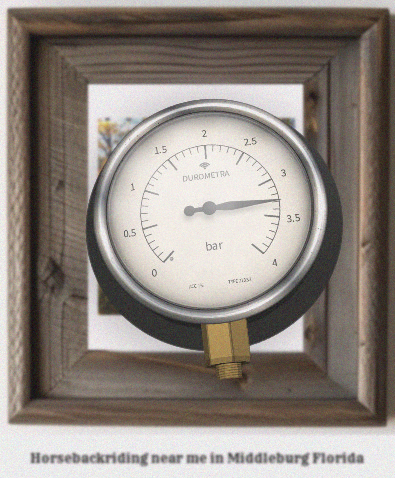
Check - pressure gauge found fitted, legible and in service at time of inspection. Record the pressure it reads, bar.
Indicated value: 3.3 bar
